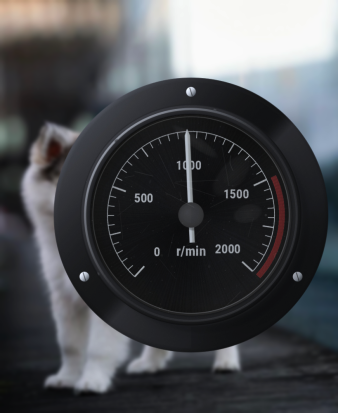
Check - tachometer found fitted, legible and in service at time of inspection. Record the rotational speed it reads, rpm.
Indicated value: 1000 rpm
